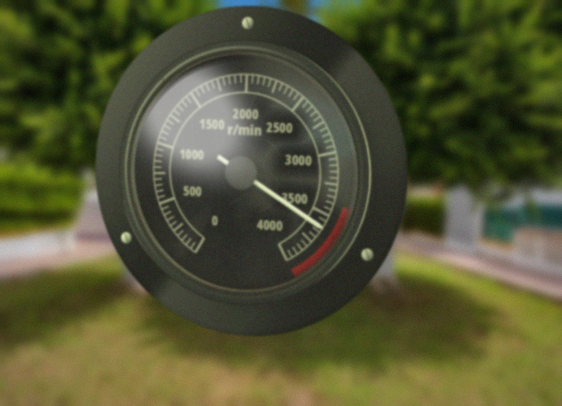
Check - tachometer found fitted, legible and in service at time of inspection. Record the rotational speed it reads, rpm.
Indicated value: 3600 rpm
